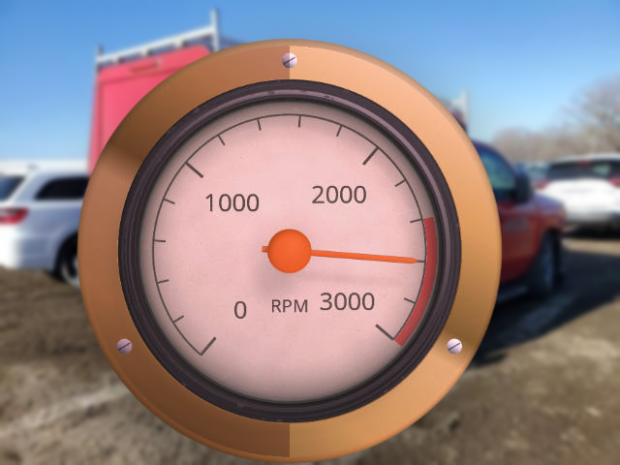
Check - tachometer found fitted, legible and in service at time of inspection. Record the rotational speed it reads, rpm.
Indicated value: 2600 rpm
